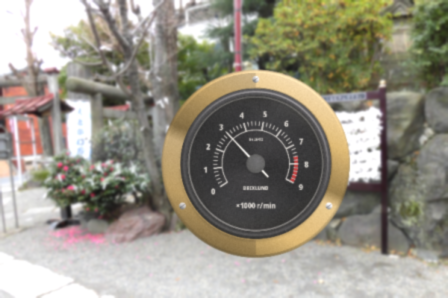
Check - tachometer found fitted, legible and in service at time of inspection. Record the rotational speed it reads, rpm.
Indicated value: 3000 rpm
